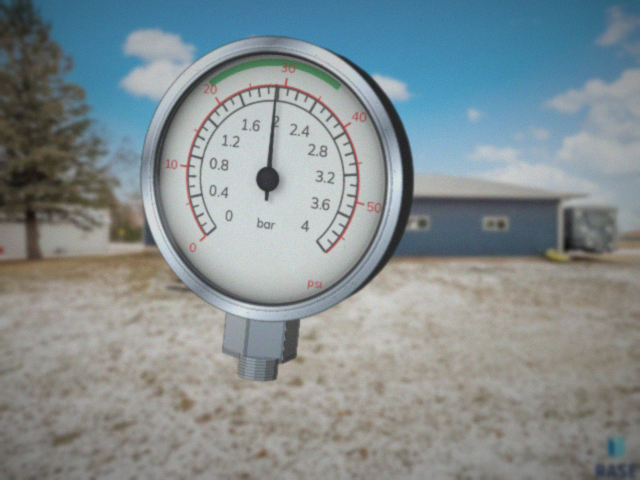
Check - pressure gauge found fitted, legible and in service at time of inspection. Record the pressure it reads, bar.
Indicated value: 2 bar
